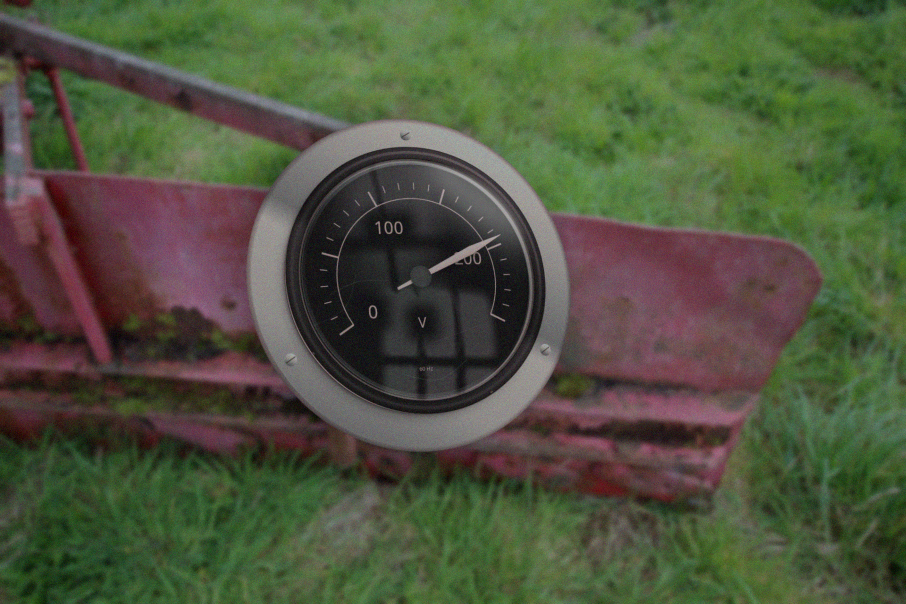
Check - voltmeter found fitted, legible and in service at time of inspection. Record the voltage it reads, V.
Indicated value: 195 V
